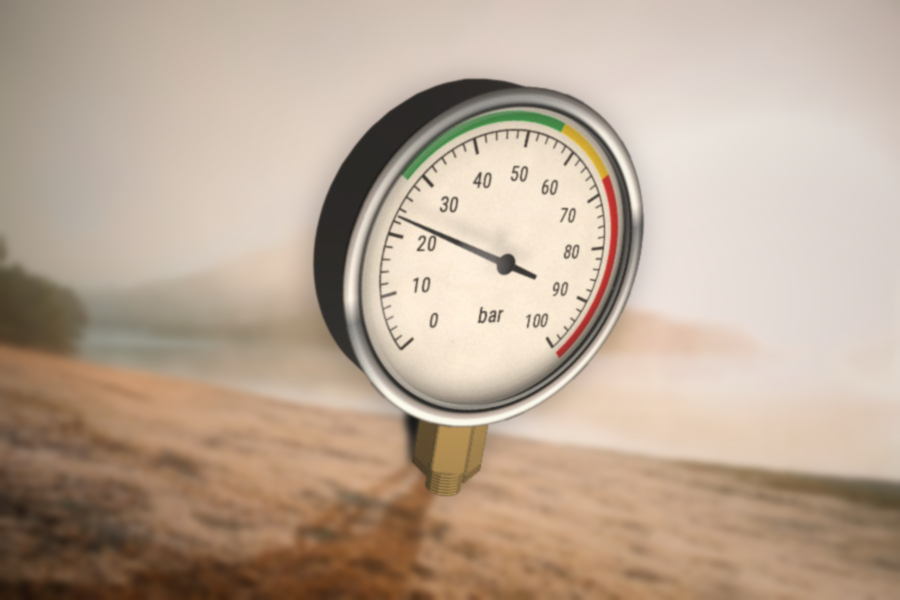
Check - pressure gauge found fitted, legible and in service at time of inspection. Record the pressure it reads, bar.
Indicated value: 23 bar
